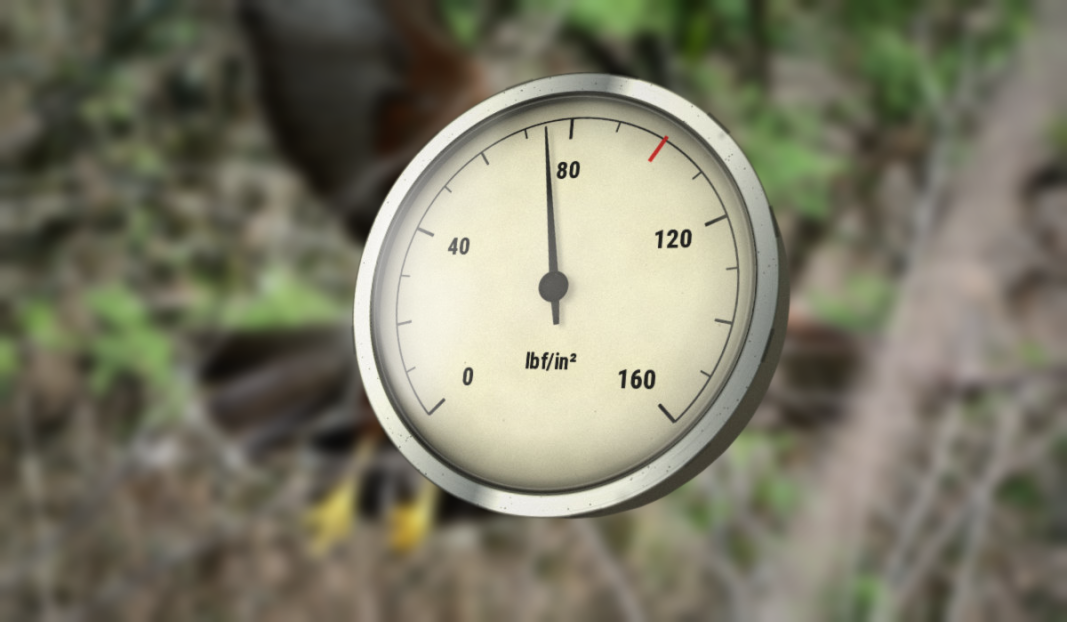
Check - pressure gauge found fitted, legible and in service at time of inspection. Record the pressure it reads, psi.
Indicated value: 75 psi
